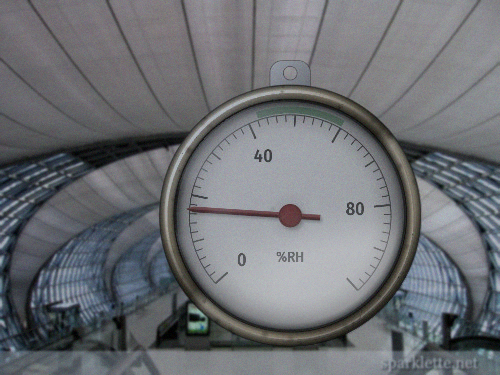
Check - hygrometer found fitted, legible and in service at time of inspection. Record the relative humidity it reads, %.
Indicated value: 17 %
